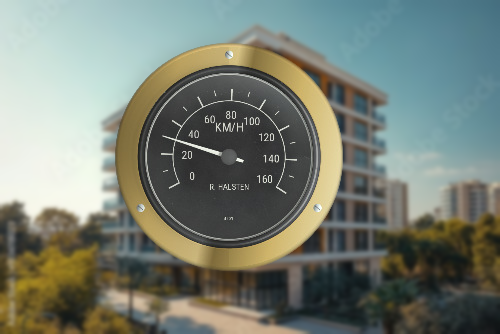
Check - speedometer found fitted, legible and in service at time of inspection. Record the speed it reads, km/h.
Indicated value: 30 km/h
